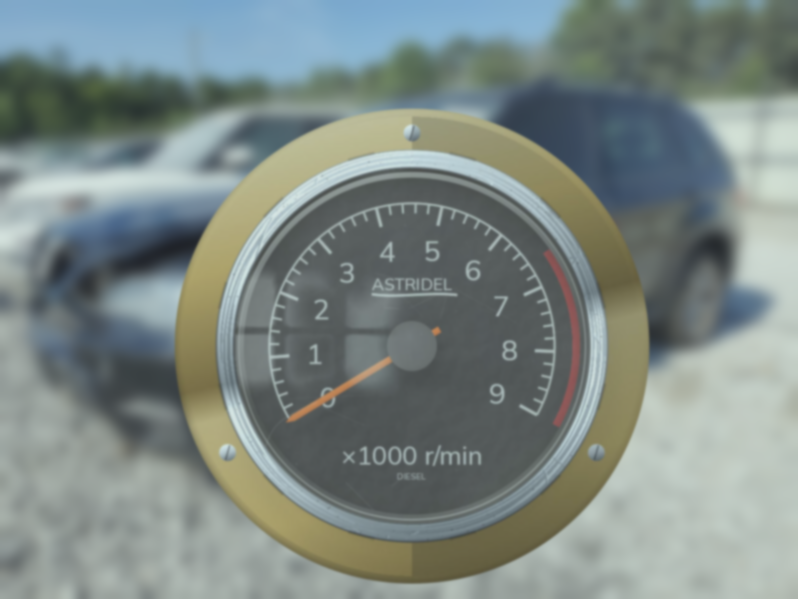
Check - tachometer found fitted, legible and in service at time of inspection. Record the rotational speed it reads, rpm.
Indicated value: 0 rpm
